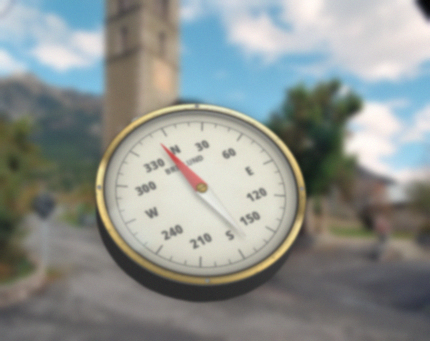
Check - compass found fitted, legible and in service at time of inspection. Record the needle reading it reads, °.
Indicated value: 350 °
